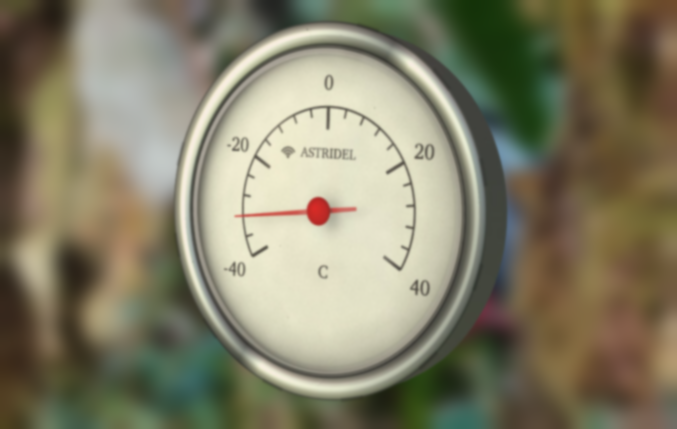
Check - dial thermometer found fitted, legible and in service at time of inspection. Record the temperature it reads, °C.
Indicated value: -32 °C
